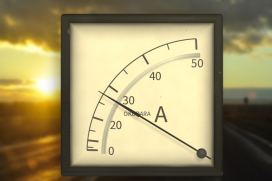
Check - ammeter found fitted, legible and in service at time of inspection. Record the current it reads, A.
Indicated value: 27.5 A
